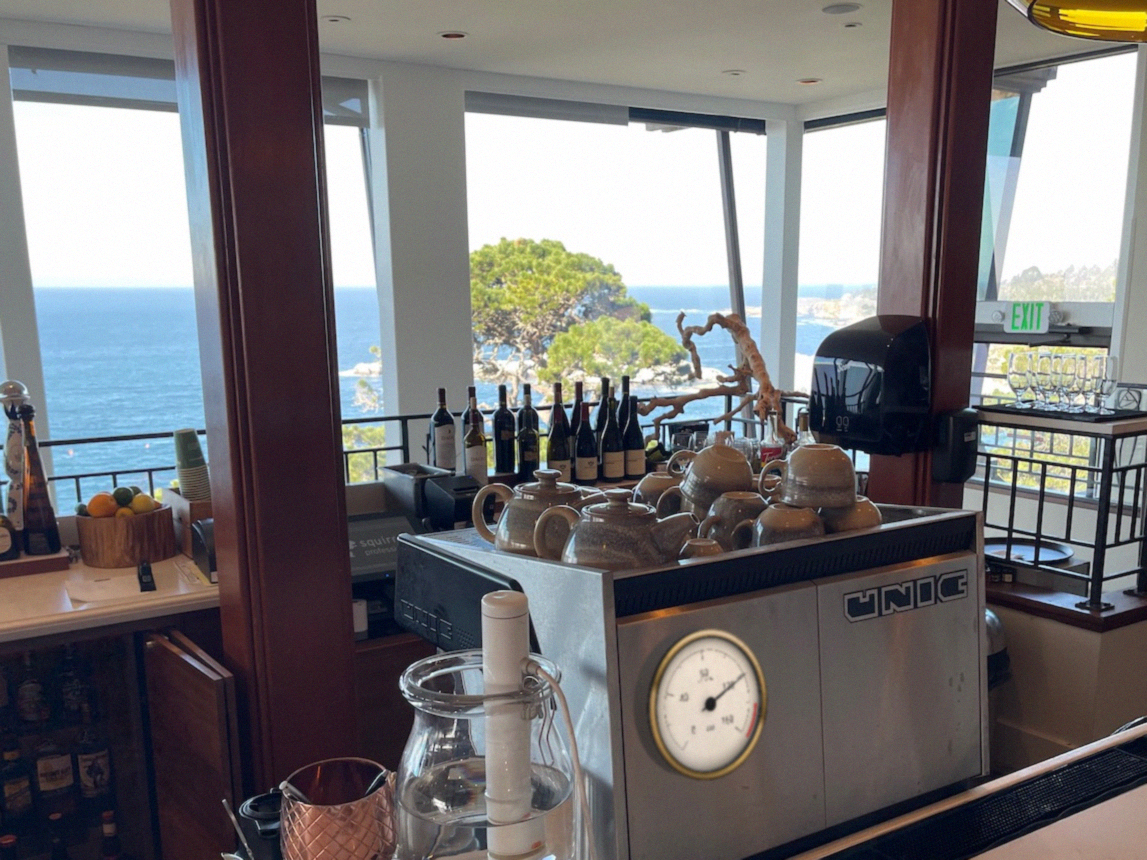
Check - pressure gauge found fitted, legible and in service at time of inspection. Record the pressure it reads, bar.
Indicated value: 120 bar
